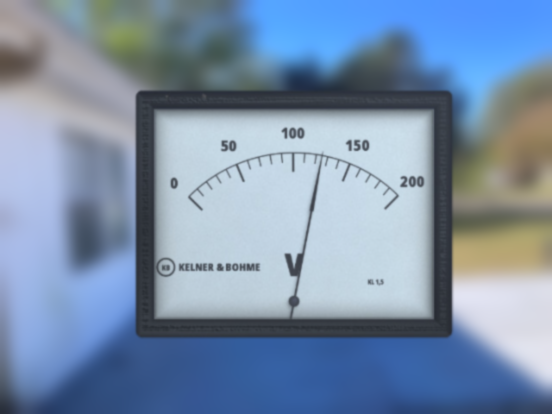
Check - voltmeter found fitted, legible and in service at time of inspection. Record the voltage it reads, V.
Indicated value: 125 V
